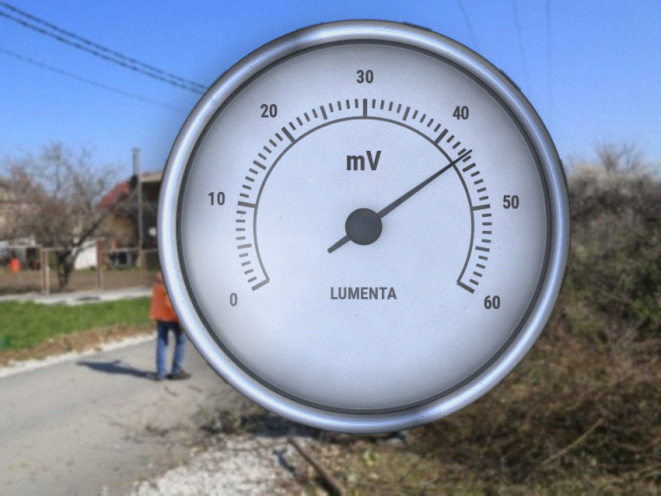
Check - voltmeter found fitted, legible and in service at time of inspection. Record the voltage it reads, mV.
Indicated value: 43.5 mV
